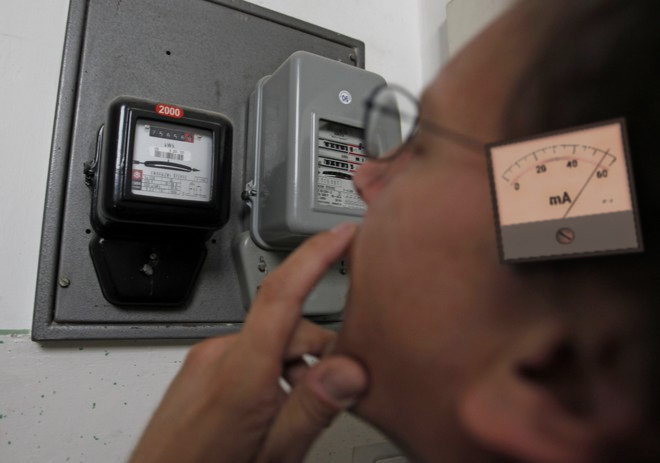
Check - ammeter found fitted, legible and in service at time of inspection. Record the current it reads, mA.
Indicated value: 55 mA
